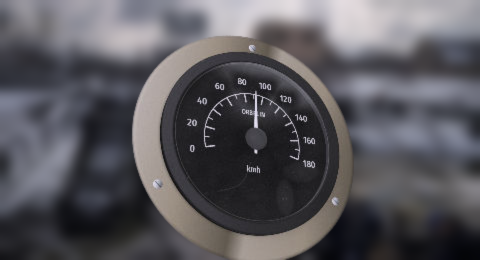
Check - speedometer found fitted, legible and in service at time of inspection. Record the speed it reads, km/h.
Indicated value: 90 km/h
